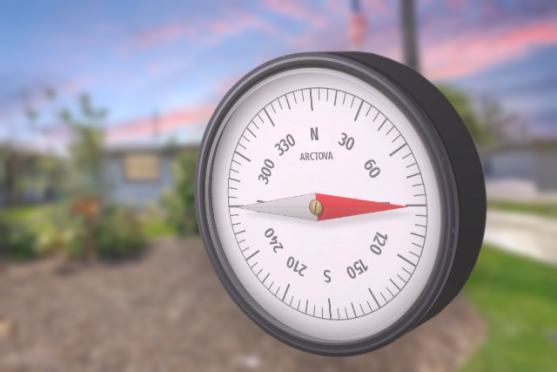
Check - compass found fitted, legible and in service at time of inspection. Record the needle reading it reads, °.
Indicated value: 90 °
